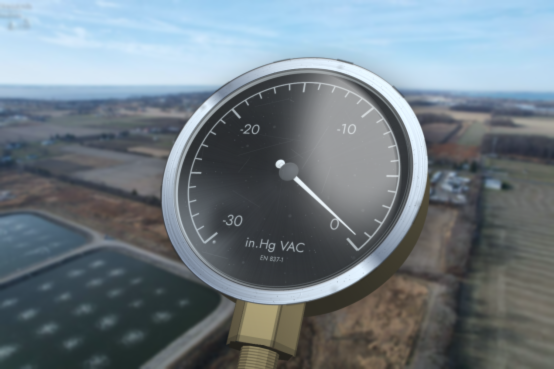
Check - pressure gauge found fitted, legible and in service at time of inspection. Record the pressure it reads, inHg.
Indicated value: -0.5 inHg
